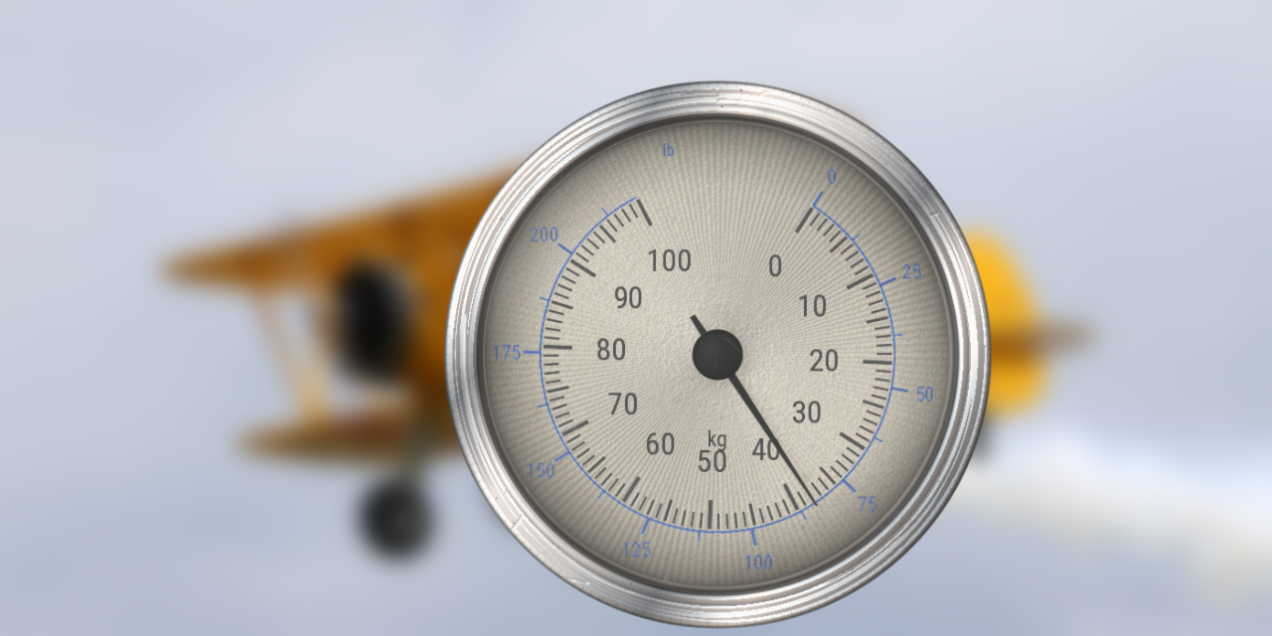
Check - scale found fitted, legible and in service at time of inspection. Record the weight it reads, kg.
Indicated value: 38 kg
